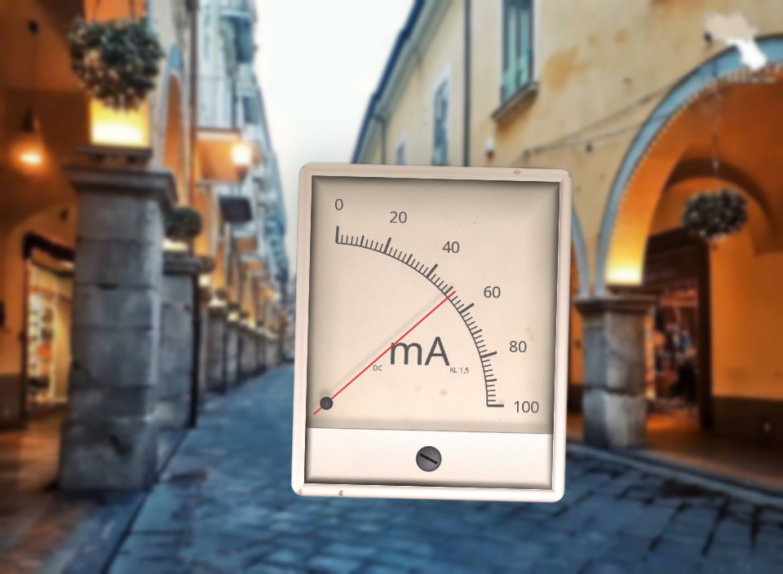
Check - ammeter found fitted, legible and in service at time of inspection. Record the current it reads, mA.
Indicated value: 52 mA
